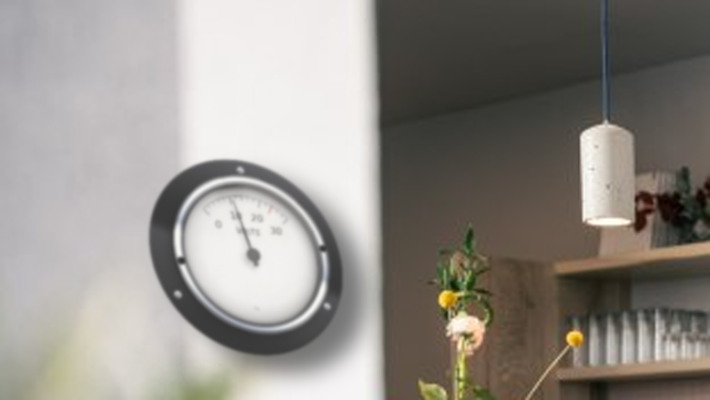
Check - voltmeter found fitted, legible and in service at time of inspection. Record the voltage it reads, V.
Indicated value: 10 V
